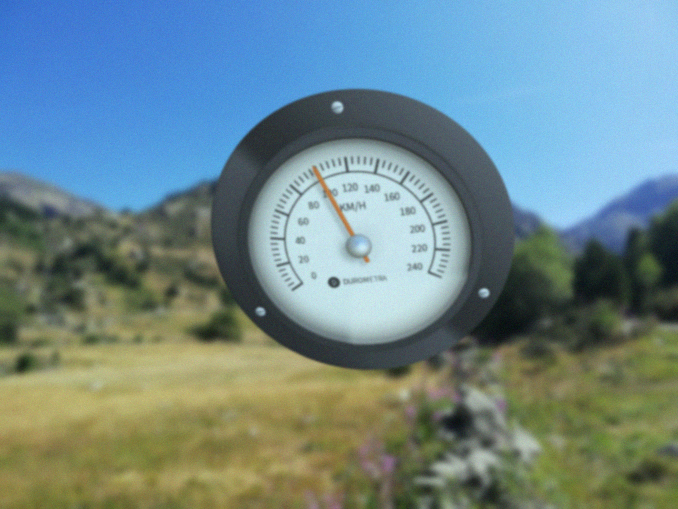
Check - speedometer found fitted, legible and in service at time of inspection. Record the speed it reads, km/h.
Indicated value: 100 km/h
